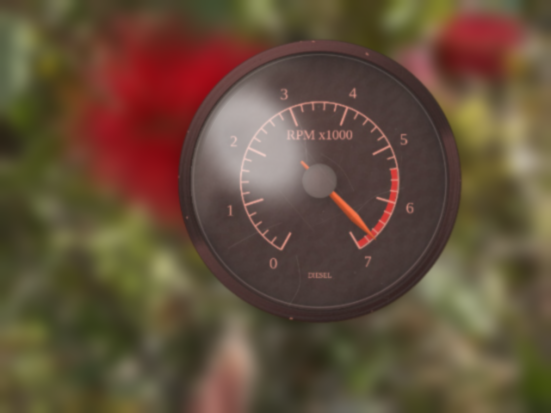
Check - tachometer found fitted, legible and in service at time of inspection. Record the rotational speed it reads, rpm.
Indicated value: 6700 rpm
